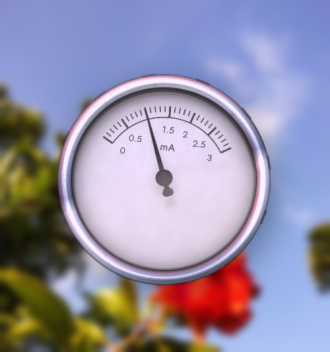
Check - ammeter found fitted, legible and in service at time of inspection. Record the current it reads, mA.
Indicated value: 1 mA
